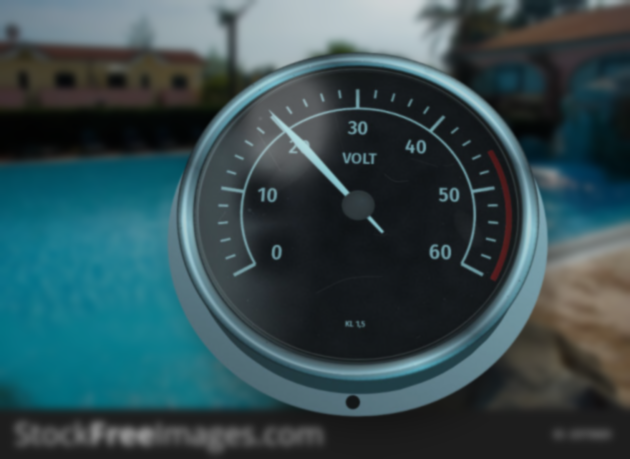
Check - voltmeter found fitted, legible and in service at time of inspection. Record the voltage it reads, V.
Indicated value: 20 V
